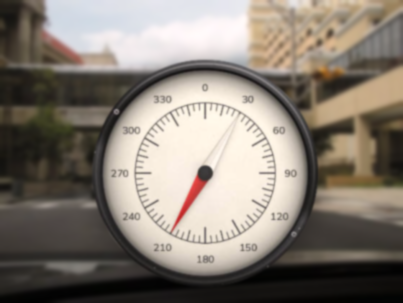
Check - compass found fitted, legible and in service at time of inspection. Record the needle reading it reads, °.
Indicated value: 210 °
